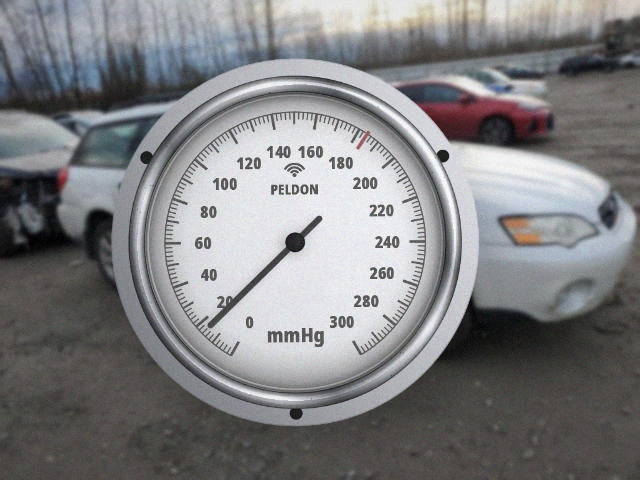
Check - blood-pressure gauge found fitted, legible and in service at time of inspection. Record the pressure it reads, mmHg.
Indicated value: 16 mmHg
